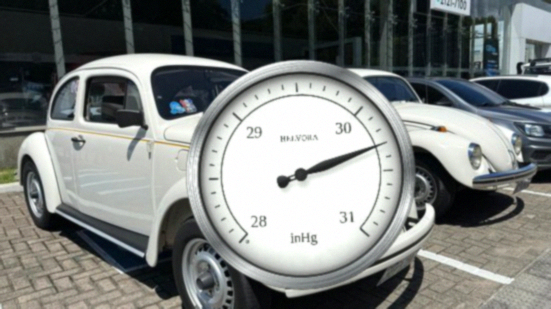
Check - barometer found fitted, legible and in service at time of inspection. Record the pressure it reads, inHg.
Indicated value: 30.3 inHg
